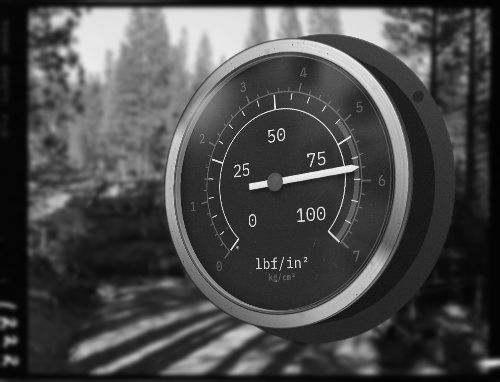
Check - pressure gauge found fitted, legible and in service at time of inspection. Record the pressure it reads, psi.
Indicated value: 82.5 psi
